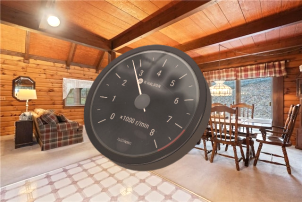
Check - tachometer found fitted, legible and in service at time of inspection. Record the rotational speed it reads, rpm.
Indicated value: 2750 rpm
